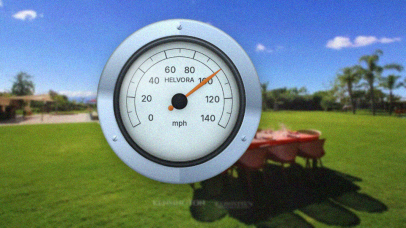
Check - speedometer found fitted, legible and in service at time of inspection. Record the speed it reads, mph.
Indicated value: 100 mph
